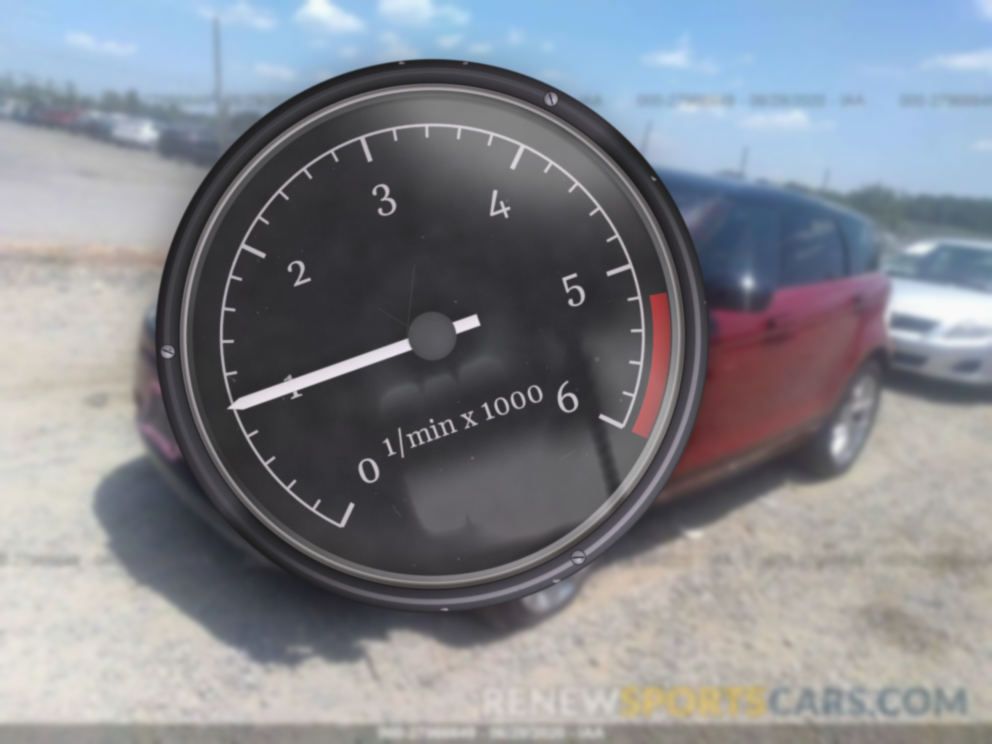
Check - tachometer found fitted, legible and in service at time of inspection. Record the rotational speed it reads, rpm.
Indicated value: 1000 rpm
